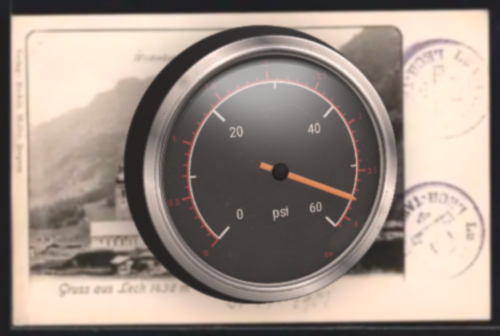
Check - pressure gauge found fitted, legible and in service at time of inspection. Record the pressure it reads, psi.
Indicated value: 55 psi
